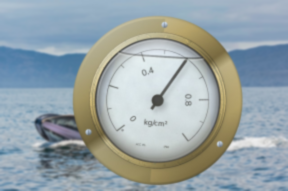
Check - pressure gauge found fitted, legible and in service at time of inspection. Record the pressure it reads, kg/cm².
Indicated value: 0.6 kg/cm²
